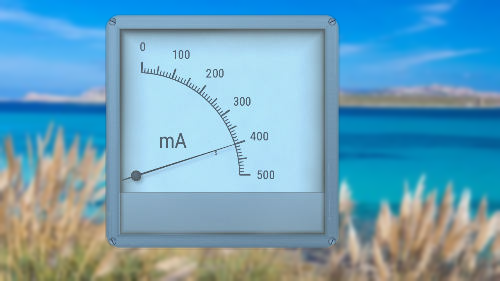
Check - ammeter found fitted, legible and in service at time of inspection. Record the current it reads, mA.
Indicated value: 400 mA
